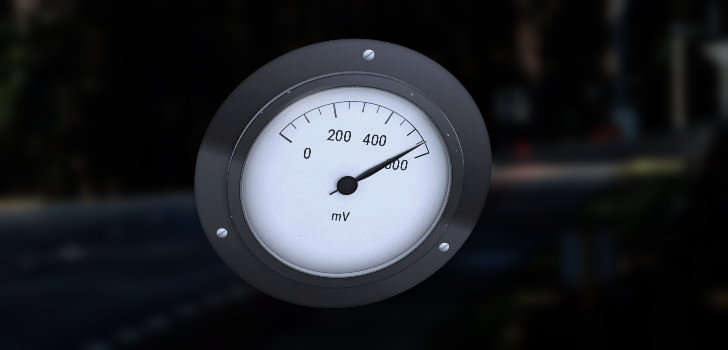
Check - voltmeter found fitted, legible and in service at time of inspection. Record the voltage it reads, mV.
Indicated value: 550 mV
